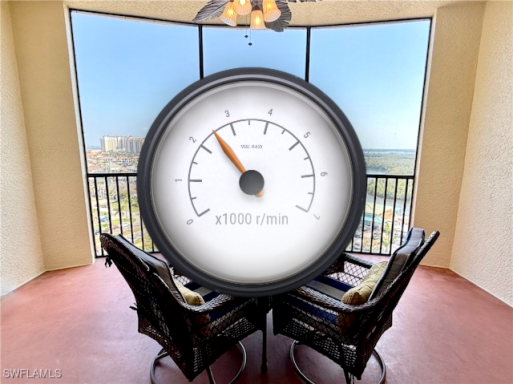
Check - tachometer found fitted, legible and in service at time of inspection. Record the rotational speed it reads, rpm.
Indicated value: 2500 rpm
